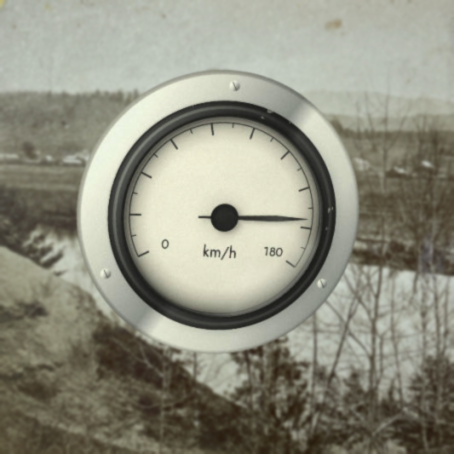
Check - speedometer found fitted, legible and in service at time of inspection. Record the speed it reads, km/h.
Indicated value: 155 km/h
